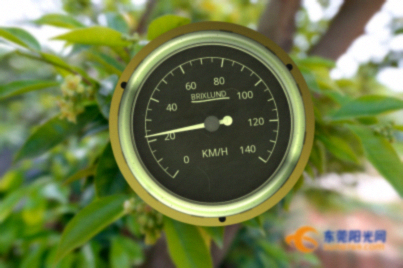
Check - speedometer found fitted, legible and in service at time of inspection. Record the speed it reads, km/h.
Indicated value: 22.5 km/h
